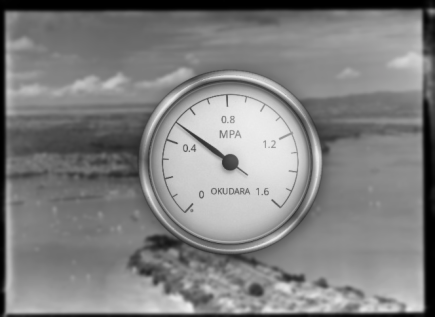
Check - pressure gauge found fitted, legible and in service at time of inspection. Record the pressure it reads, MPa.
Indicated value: 0.5 MPa
